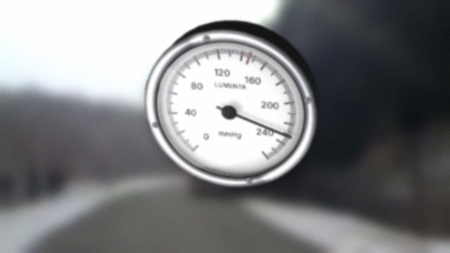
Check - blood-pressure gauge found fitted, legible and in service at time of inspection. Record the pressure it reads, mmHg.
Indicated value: 230 mmHg
